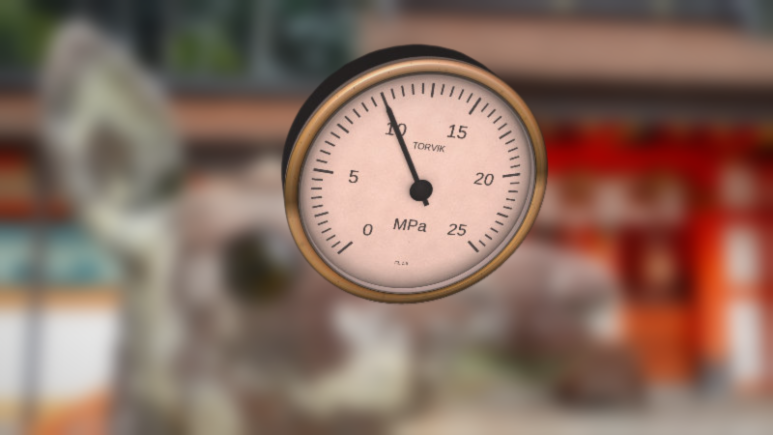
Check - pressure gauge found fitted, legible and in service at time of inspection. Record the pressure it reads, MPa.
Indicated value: 10 MPa
